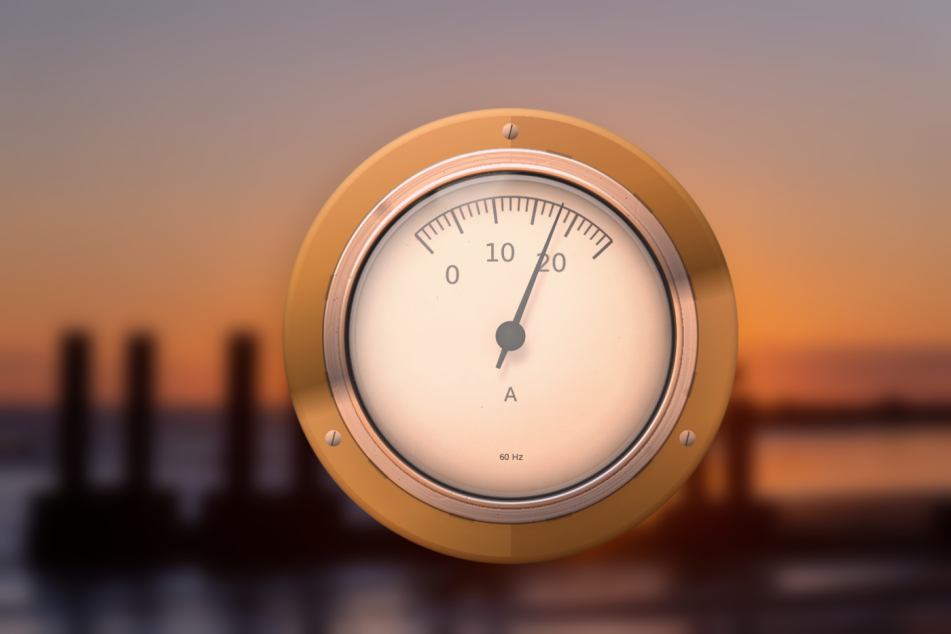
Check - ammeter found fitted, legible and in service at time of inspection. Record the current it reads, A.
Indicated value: 18 A
